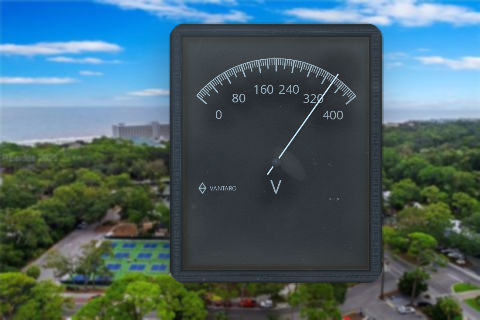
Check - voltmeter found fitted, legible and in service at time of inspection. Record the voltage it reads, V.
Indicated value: 340 V
